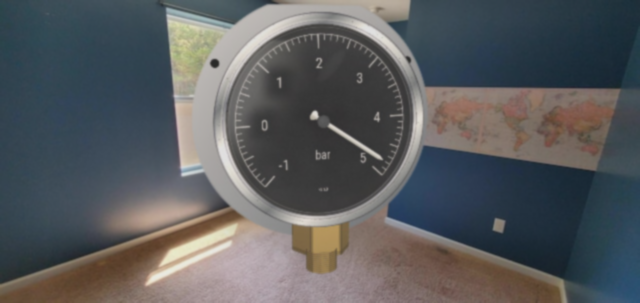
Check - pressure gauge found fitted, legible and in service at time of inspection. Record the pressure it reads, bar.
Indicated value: 4.8 bar
